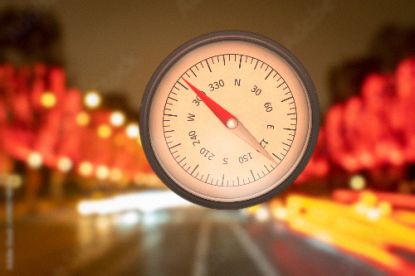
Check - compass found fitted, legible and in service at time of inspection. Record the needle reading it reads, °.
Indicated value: 305 °
